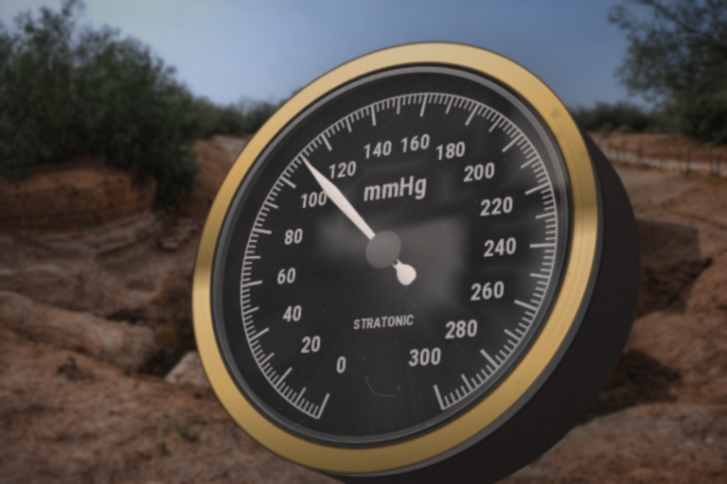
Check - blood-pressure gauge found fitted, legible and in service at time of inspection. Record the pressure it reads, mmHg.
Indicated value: 110 mmHg
